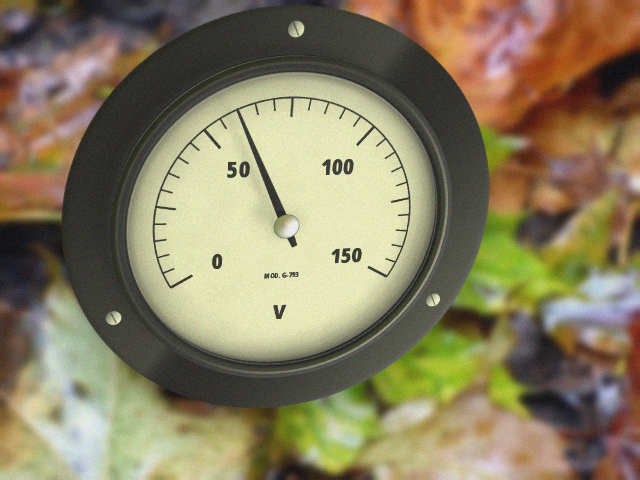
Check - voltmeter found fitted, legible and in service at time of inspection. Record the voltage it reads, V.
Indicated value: 60 V
